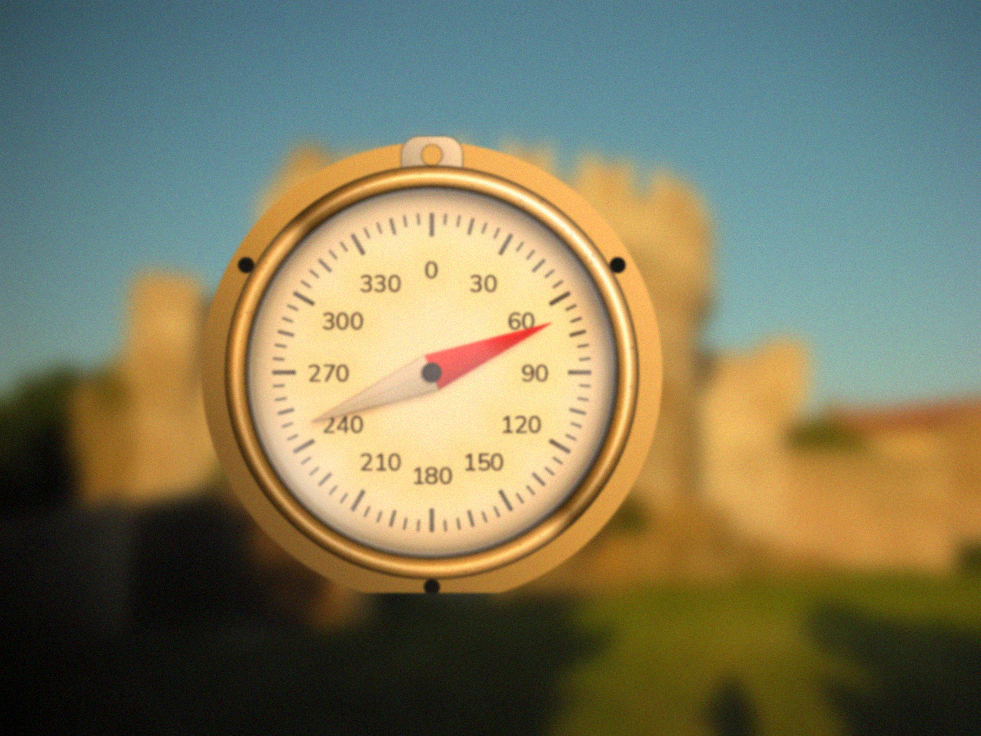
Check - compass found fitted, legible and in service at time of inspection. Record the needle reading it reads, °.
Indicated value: 67.5 °
